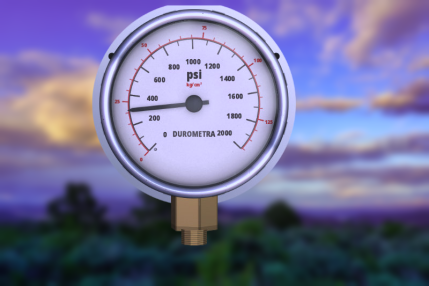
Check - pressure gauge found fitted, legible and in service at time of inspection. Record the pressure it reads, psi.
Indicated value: 300 psi
